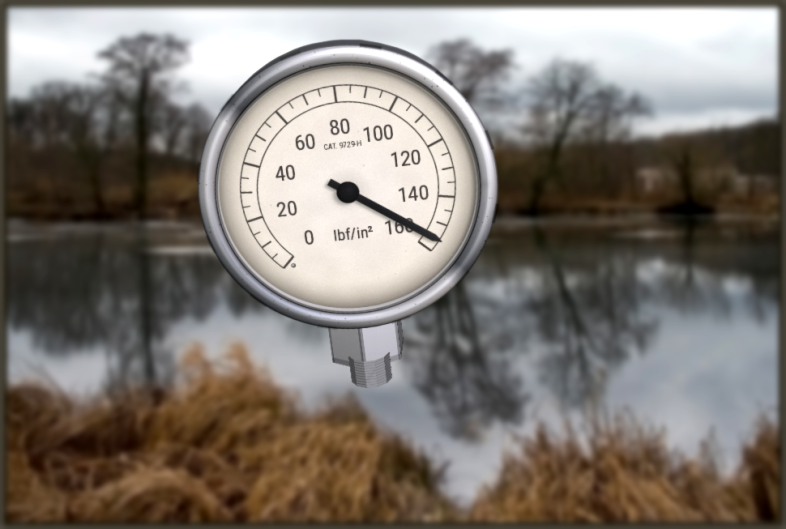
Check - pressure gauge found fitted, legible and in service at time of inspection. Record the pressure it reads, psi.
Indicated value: 155 psi
